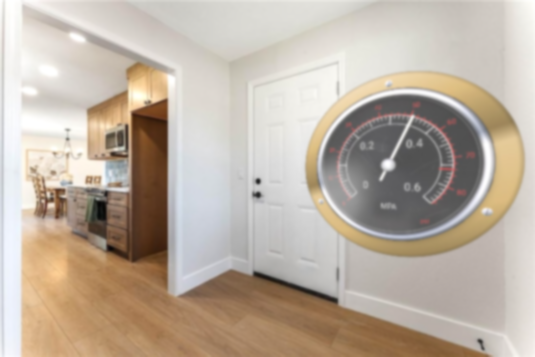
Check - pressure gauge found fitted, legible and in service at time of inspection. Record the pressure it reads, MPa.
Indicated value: 0.35 MPa
